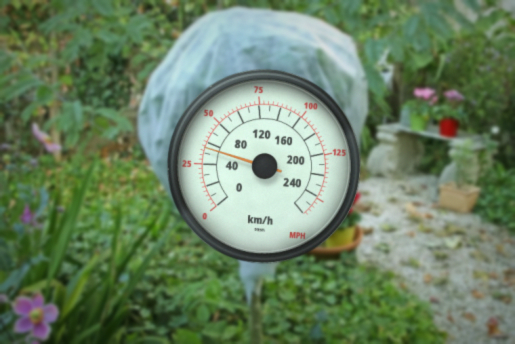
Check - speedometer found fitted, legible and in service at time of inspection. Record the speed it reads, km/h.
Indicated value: 55 km/h
